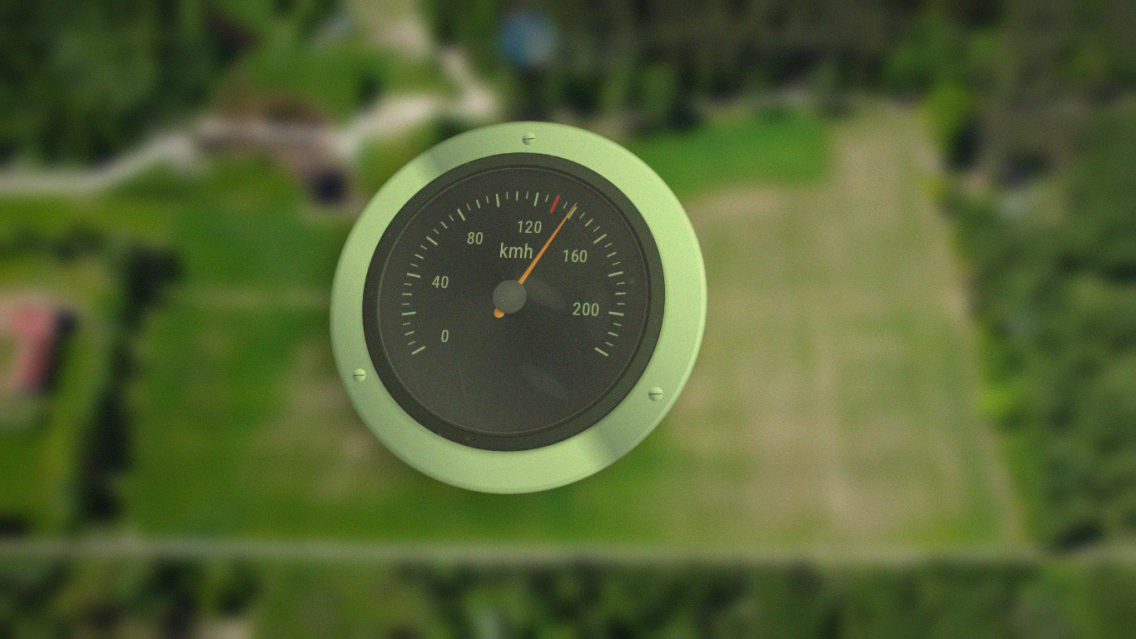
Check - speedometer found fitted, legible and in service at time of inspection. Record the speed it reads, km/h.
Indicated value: 140 km/h
